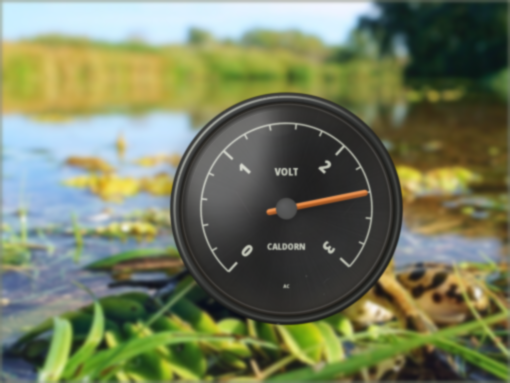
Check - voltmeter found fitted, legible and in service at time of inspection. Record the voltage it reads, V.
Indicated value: 2.4 V
